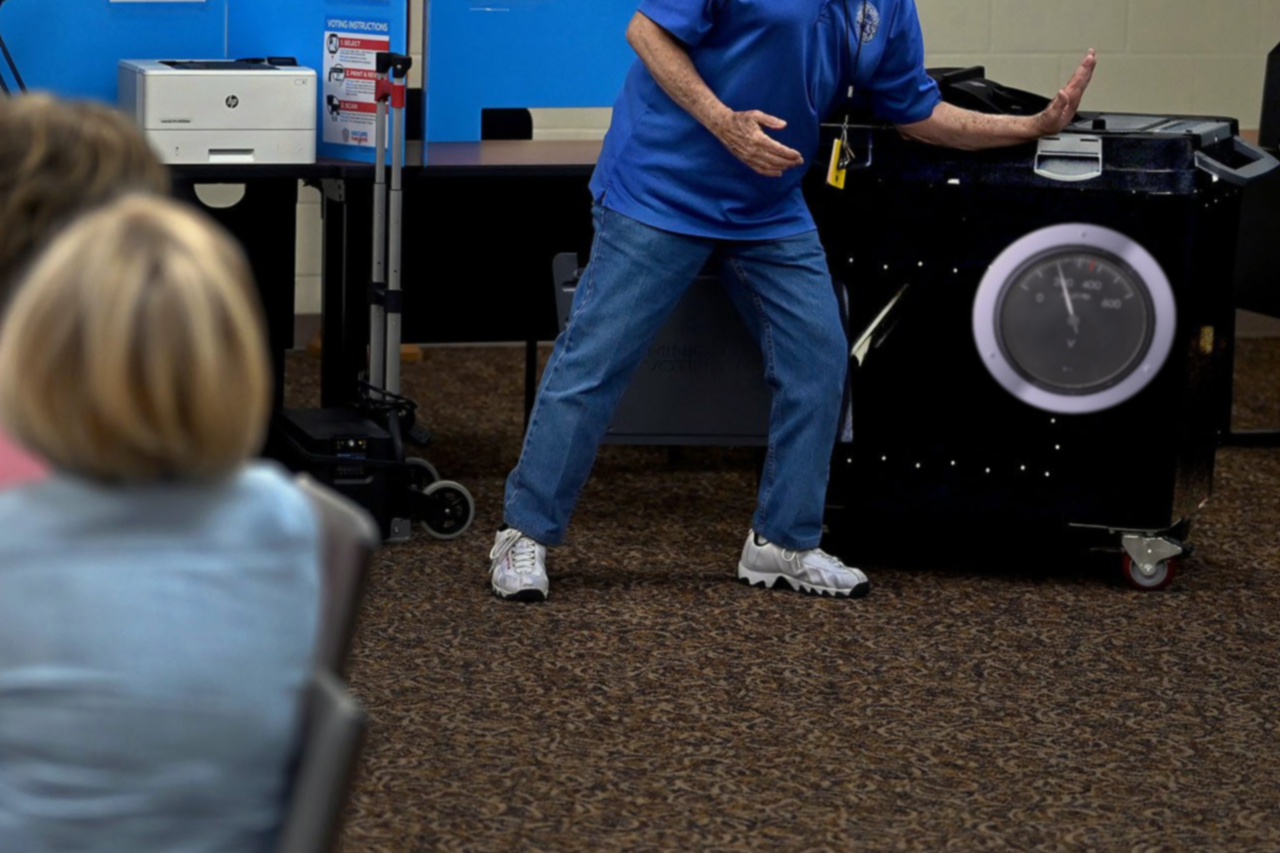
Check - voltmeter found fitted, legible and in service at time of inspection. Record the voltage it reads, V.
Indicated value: 200 V
